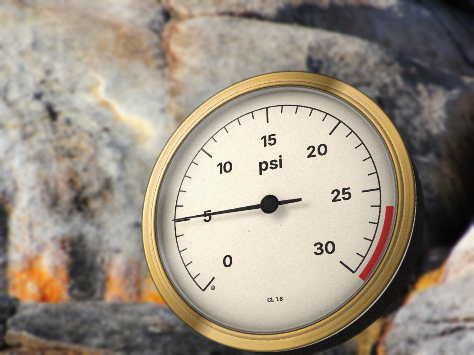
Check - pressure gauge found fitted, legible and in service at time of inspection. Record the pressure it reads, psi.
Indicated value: 5 psi
